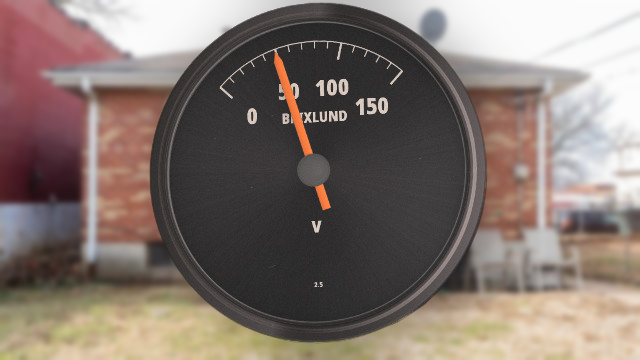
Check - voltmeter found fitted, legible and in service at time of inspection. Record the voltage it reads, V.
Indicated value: 50 V
